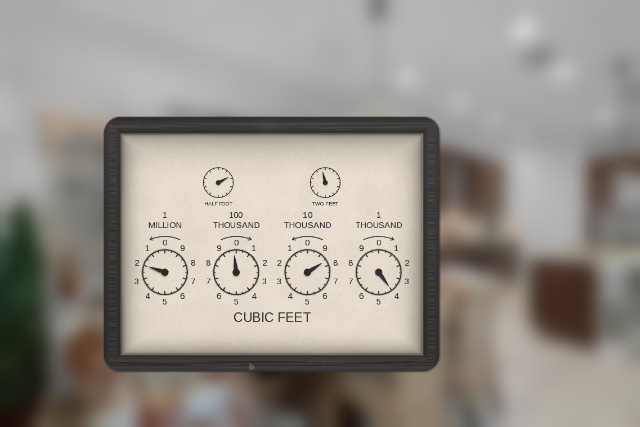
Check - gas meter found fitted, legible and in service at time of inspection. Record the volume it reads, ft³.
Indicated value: 198400 ft³
